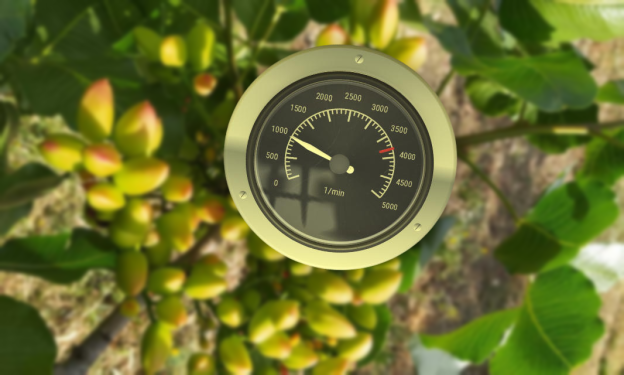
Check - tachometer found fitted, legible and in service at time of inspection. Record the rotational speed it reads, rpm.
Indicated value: 1000 rpm
